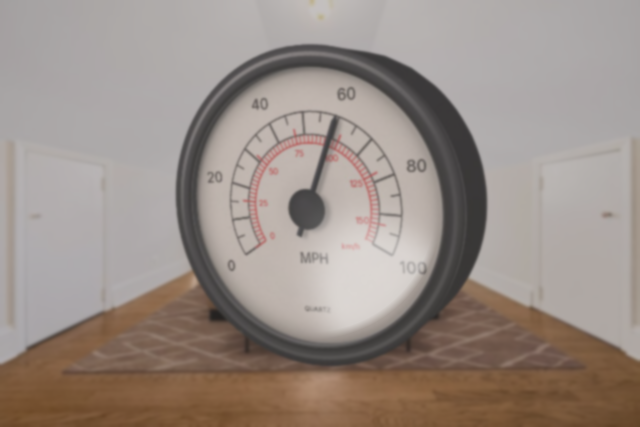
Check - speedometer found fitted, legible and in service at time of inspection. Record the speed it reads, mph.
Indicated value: 60 mph
